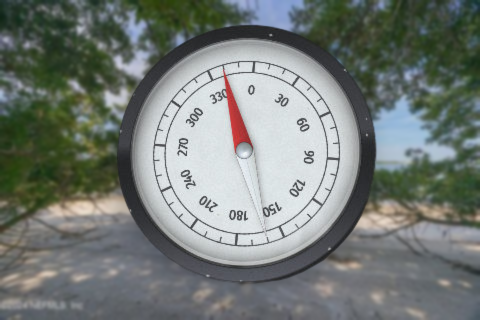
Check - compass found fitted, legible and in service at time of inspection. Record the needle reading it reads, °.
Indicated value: 340 °
